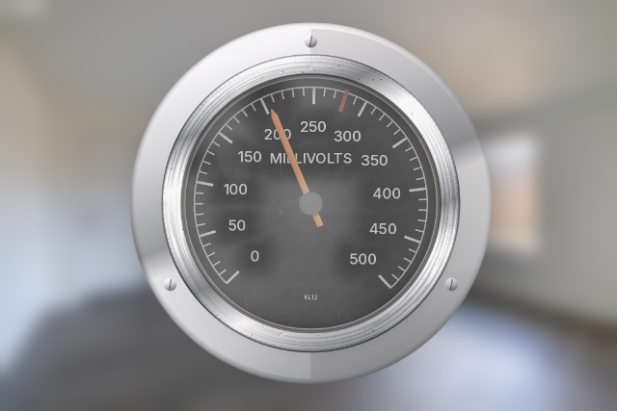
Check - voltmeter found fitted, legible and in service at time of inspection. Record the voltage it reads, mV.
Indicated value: 205 mV
